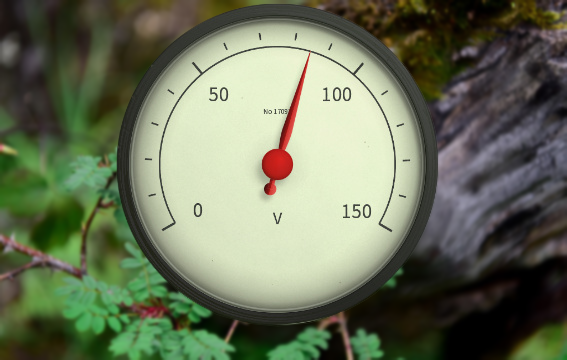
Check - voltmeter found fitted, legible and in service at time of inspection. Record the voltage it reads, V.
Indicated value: 85 V
